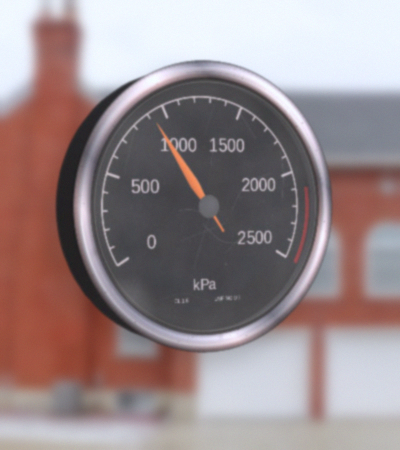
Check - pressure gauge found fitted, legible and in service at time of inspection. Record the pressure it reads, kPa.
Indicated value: 900 kPa
